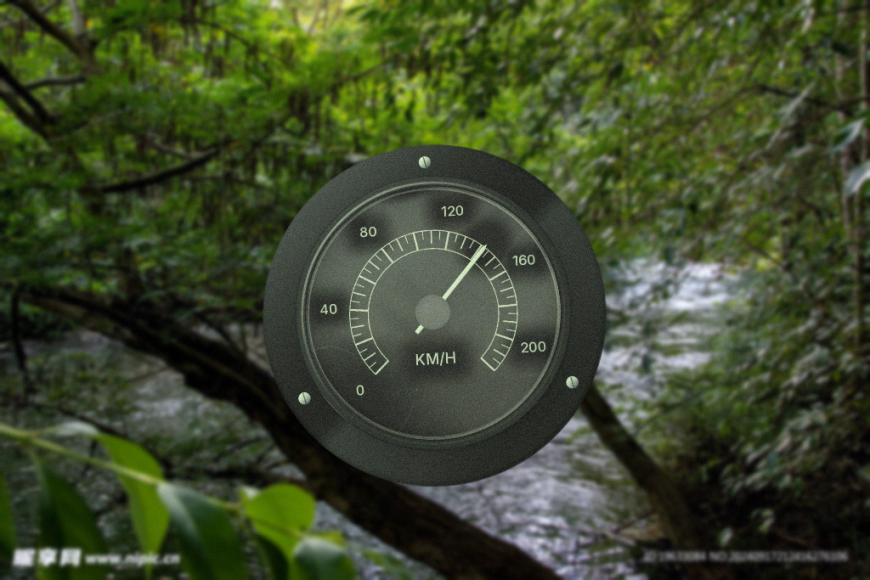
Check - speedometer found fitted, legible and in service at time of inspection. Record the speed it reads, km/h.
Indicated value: 142.5 km/h
